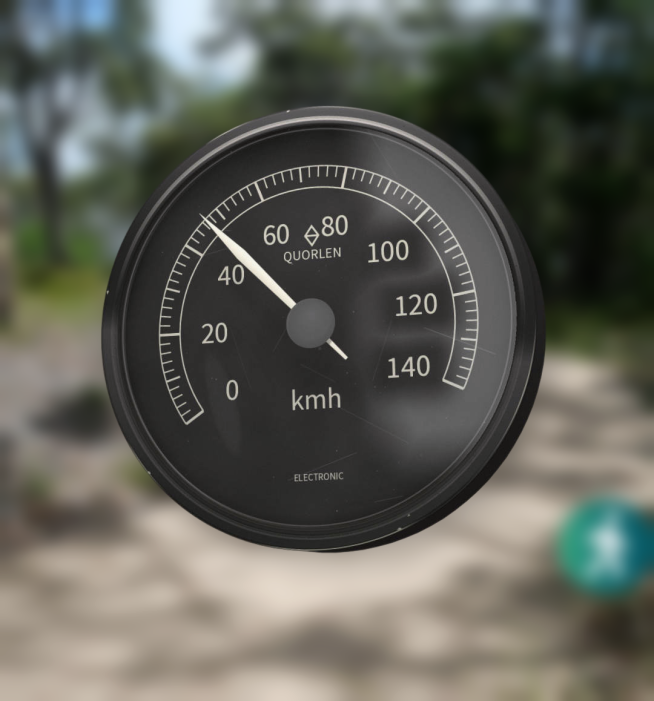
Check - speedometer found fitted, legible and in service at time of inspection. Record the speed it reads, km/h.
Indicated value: 47 km/h
